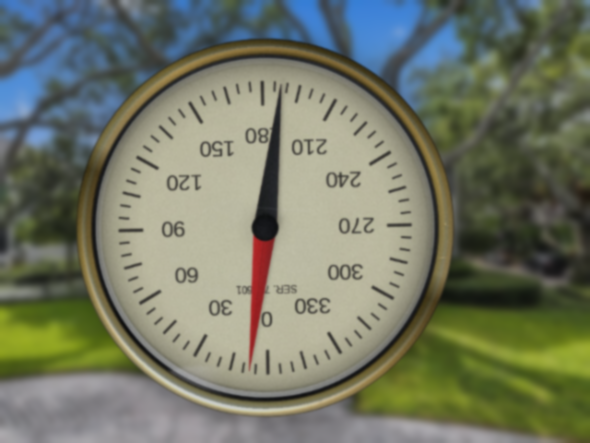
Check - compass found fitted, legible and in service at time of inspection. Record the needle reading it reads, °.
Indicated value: 7.5 °
